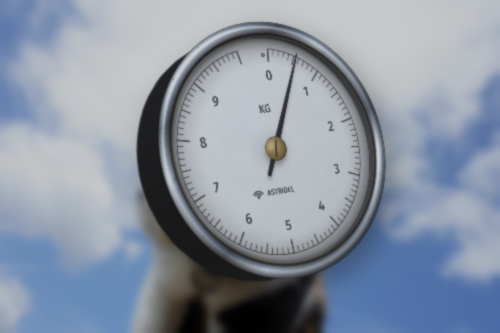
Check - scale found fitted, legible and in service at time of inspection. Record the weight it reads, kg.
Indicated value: 0.5 kg
